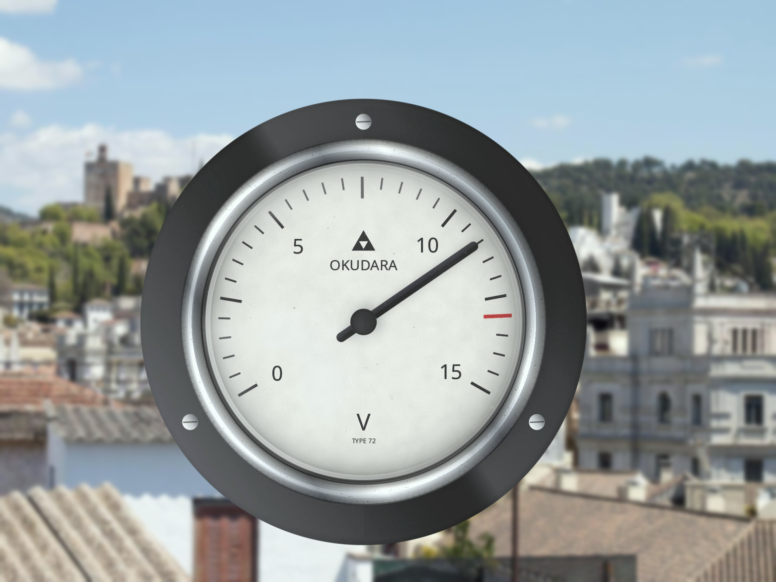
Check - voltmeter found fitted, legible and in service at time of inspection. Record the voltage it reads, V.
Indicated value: 11 V
